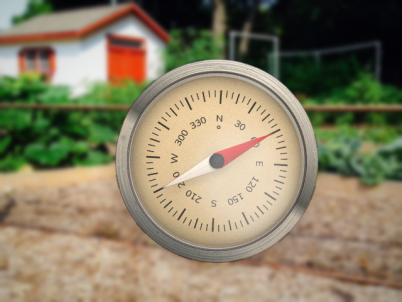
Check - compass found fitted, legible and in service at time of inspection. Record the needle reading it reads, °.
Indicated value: 60 °
